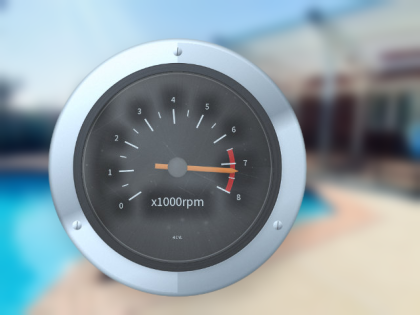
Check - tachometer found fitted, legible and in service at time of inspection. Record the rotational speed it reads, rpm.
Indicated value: 7250 rpm
